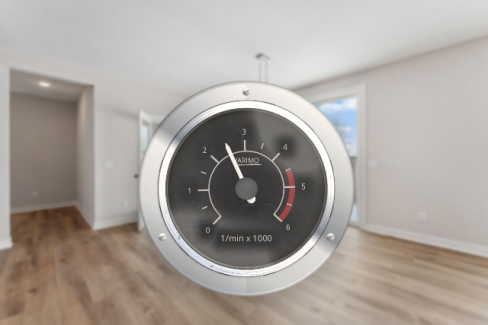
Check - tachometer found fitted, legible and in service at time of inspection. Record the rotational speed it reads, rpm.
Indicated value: 2500 rpm
